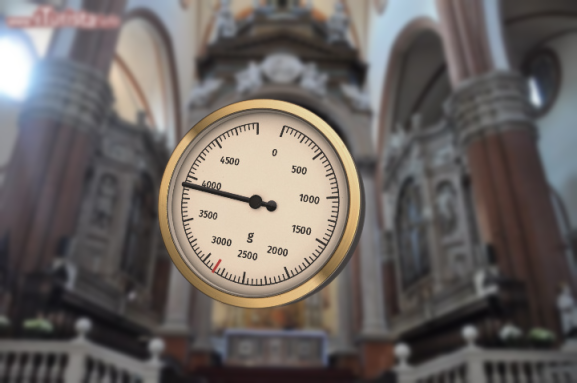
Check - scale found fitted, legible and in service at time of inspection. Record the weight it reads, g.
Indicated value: 3900 g
